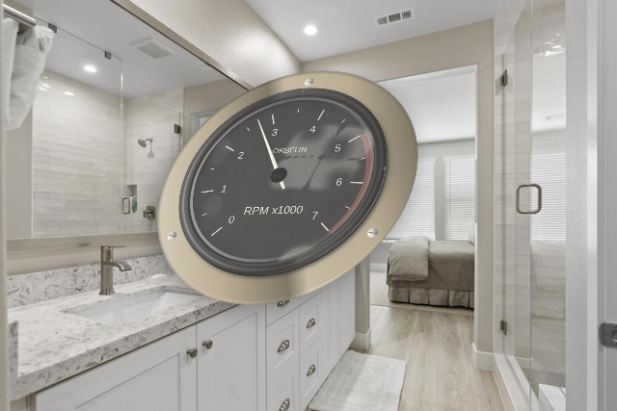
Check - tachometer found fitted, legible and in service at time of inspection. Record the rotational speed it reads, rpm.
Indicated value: 2750 rpm
